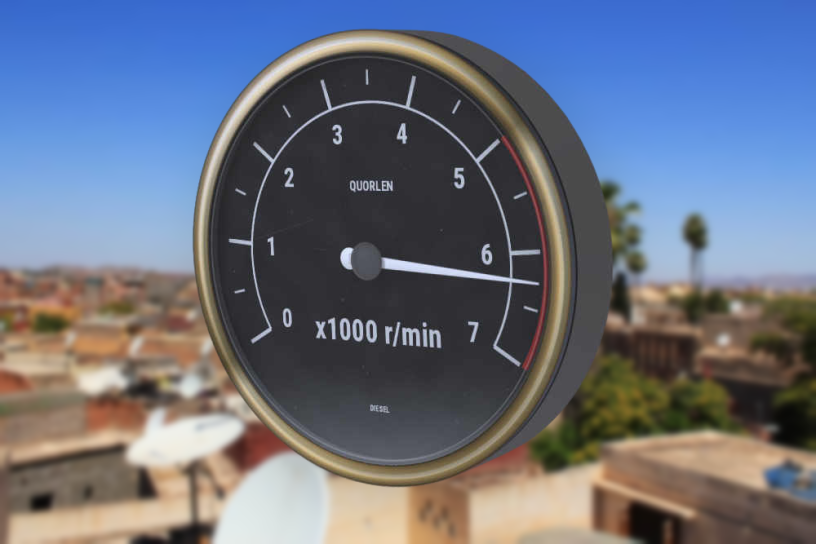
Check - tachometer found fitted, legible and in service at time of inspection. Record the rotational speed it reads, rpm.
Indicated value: 6250 rpm
